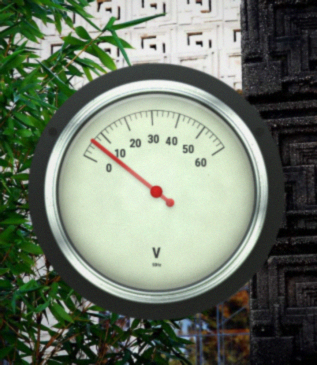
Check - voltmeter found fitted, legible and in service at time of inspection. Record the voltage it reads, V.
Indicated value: 6 V
